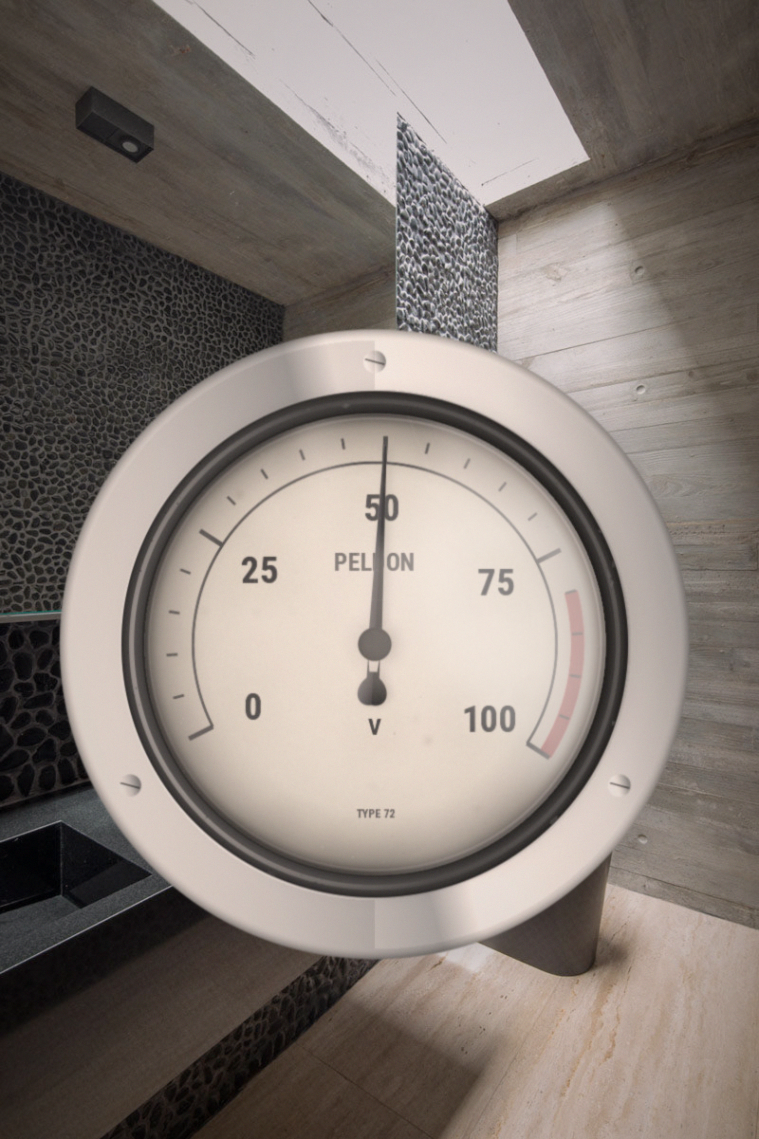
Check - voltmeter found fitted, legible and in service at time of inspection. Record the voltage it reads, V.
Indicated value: 50 V
